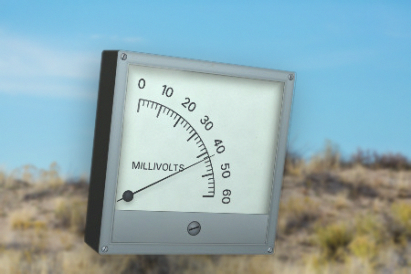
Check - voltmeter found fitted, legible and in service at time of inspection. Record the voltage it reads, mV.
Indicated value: 42 mV
